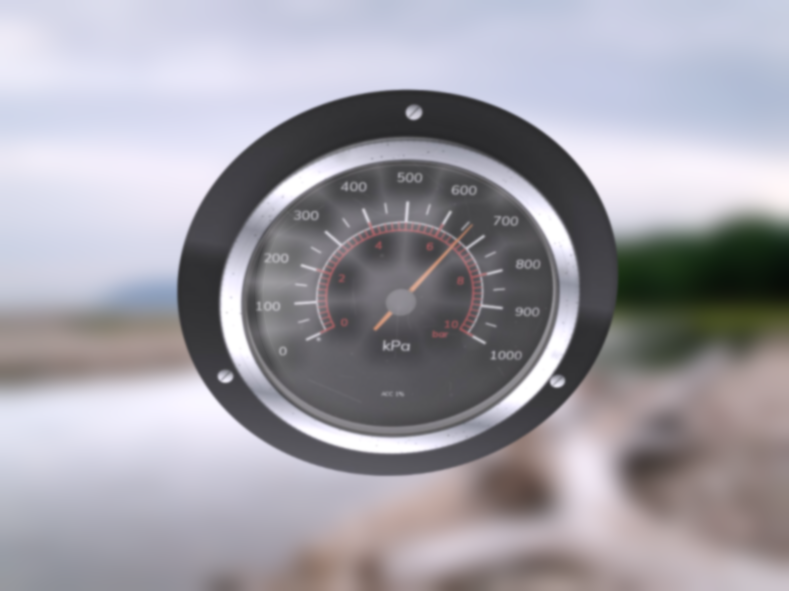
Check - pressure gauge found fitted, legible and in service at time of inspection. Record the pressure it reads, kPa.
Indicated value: 650 kPa
